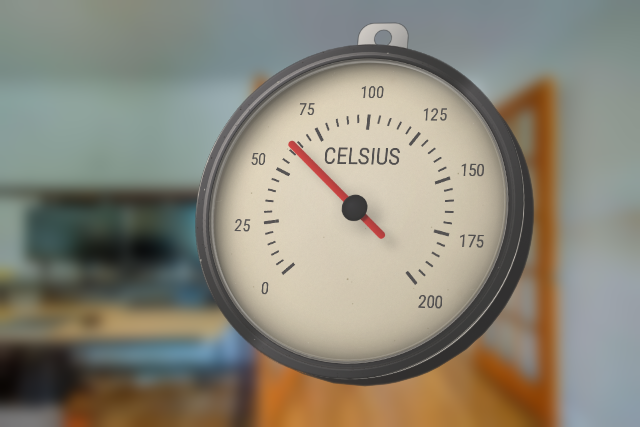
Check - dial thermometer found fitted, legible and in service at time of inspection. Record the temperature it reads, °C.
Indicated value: 62.5 °C
